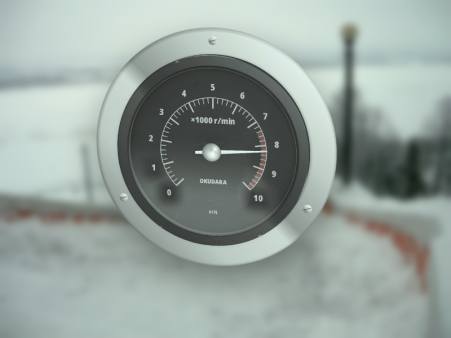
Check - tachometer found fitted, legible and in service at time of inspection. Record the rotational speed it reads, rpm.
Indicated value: 8200 rpm
